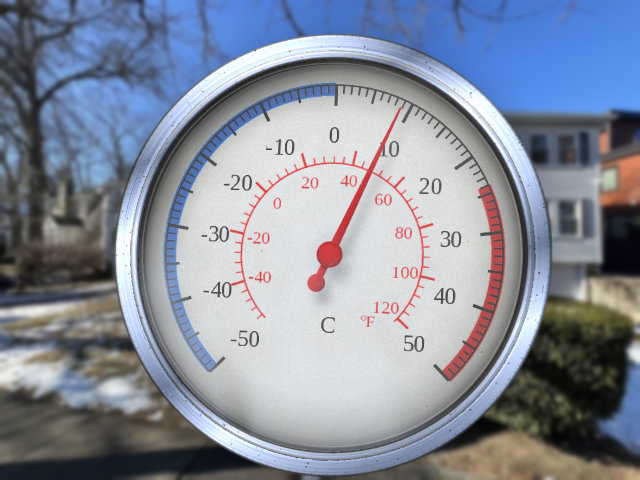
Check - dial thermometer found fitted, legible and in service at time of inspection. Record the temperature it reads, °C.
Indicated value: 9 °C
